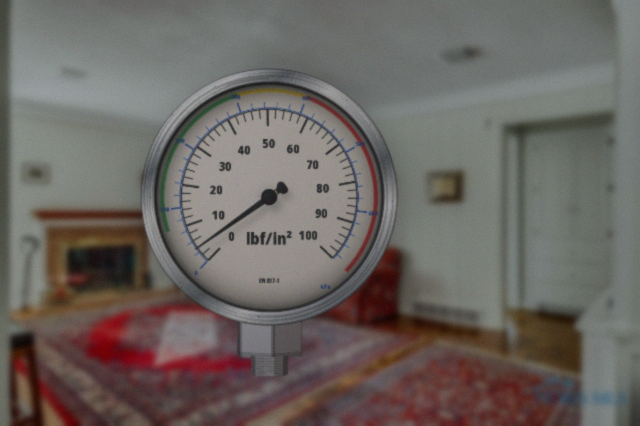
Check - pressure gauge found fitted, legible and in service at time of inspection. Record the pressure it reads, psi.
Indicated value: 4 psi
